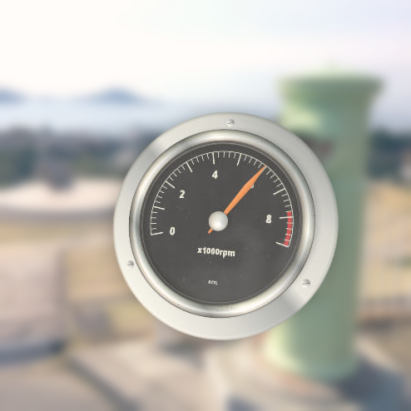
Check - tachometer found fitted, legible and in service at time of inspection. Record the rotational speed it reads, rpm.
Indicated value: 6000 rpm
